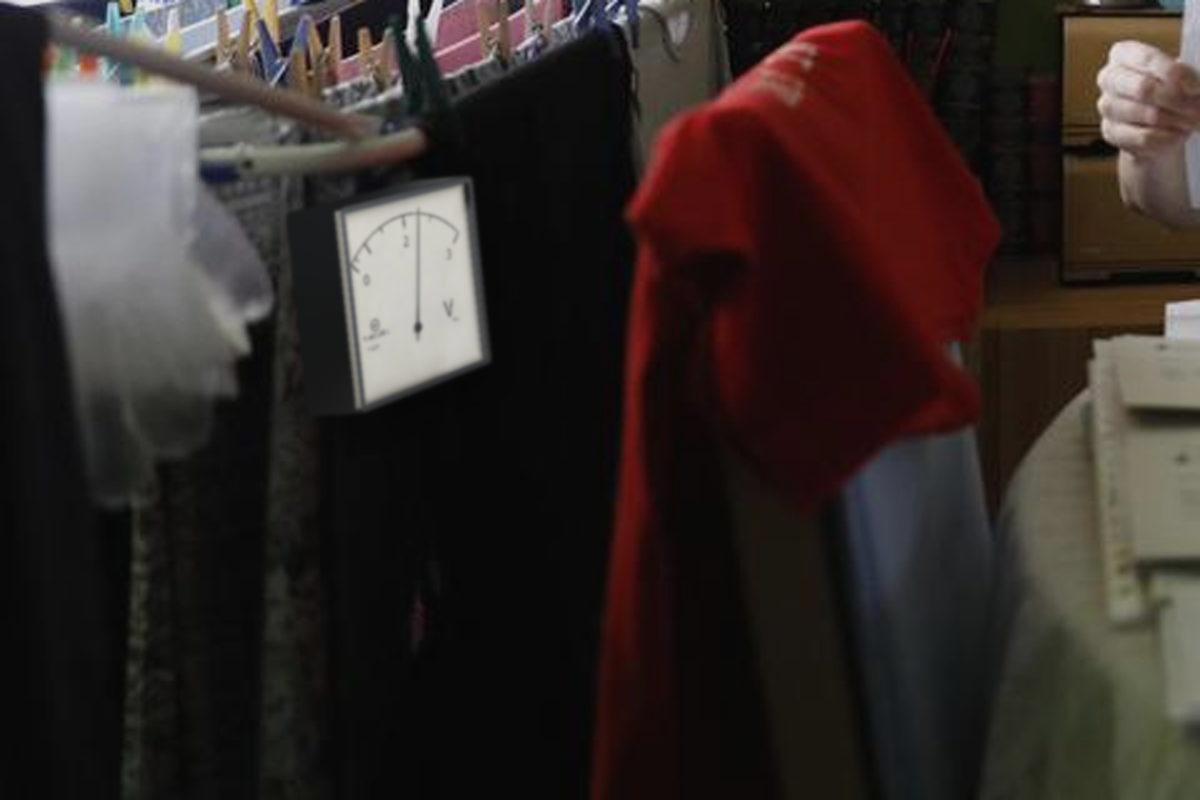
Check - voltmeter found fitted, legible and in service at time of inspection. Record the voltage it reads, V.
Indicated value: 2.25 V
